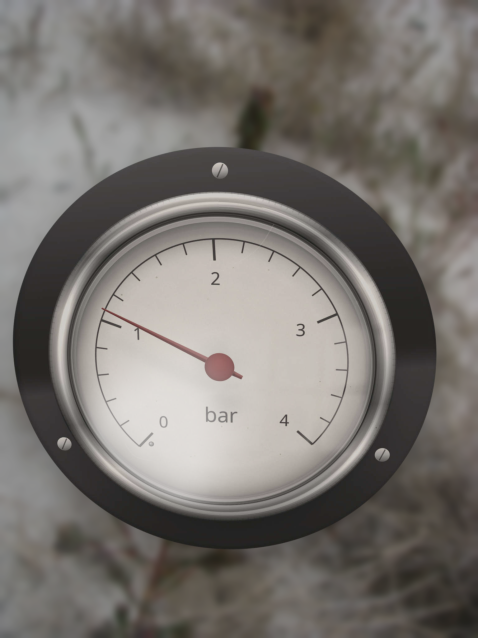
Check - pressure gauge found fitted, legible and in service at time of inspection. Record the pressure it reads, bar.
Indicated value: 1.1 bar
